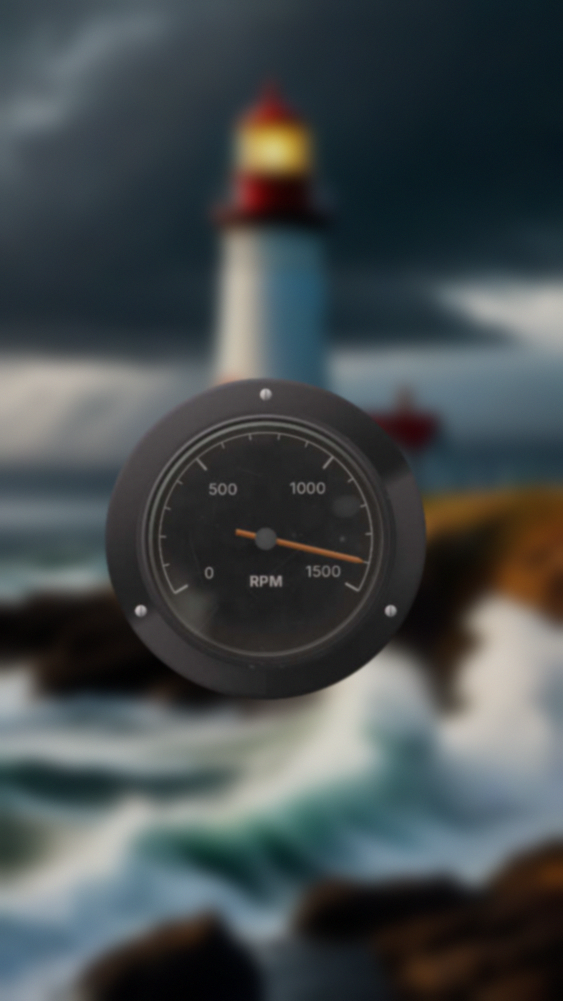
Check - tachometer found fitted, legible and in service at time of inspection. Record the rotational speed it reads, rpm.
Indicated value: 1400 rpm
